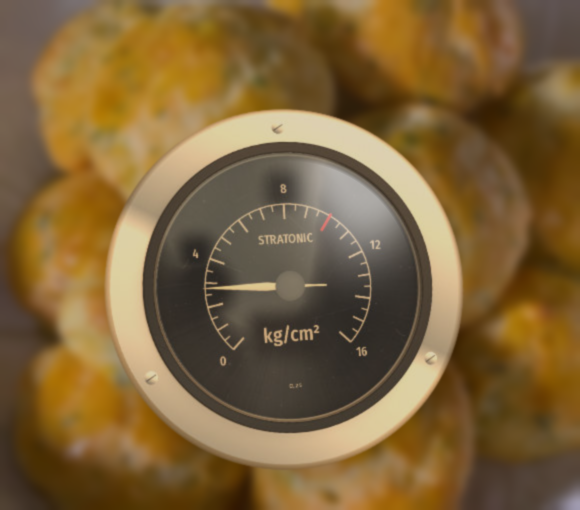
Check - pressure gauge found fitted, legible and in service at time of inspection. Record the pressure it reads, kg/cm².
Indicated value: 2.75 kg/cm²
